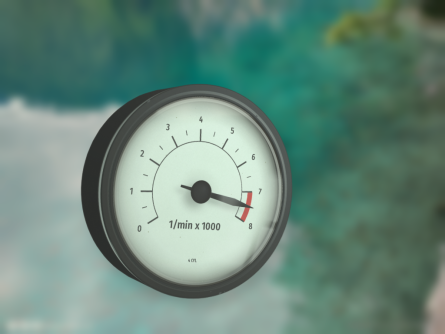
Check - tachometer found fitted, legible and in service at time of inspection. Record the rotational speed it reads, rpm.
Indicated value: 7500 rpm
